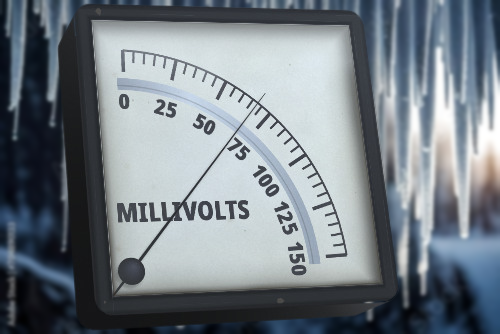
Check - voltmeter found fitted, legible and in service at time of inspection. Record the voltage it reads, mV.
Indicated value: 67.5 mV
